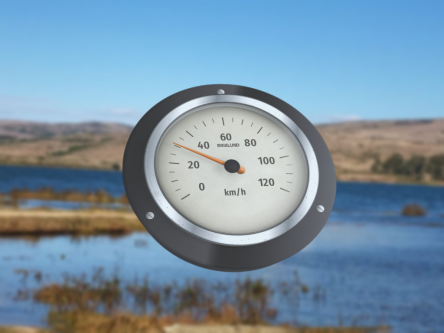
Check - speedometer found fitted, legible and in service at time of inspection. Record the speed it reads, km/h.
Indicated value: 30 km/h
